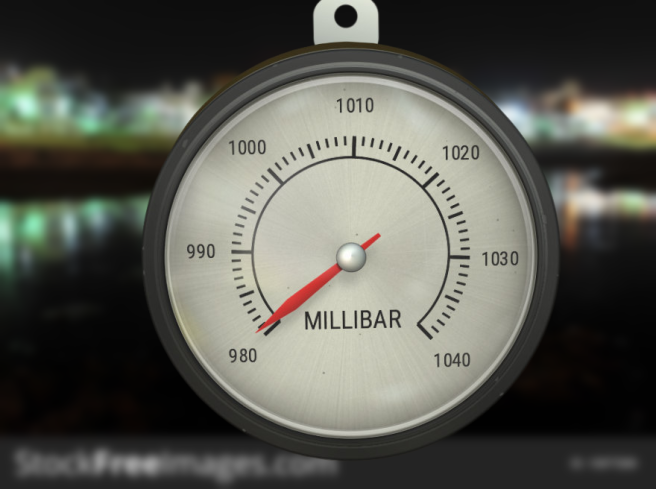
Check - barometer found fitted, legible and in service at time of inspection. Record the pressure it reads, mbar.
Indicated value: 981 mbar
